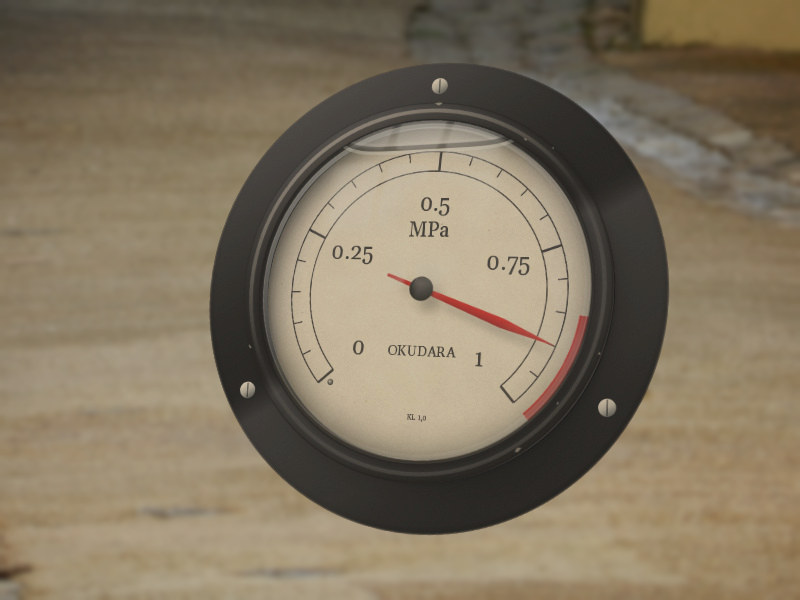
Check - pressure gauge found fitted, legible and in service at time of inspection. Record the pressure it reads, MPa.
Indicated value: 0.9 MPa
